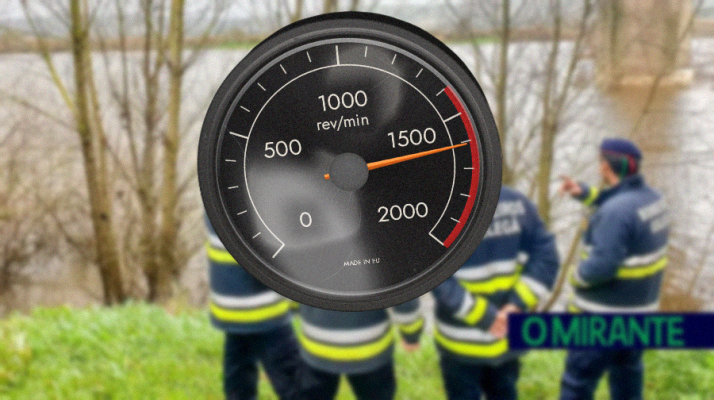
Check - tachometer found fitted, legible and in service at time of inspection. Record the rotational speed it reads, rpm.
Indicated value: 1600 rpm
